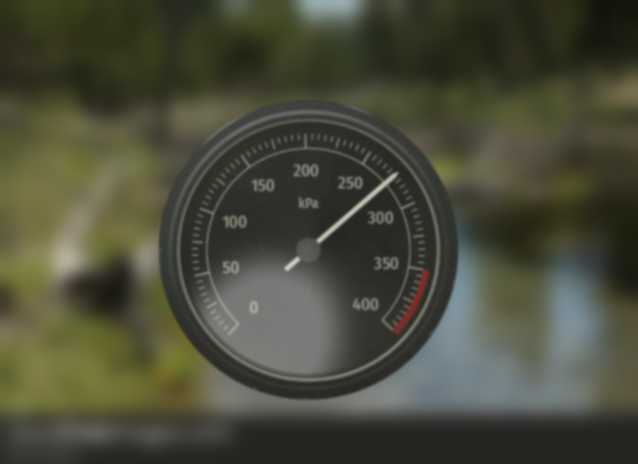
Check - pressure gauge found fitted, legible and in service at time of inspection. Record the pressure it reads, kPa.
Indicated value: 275 kPa
